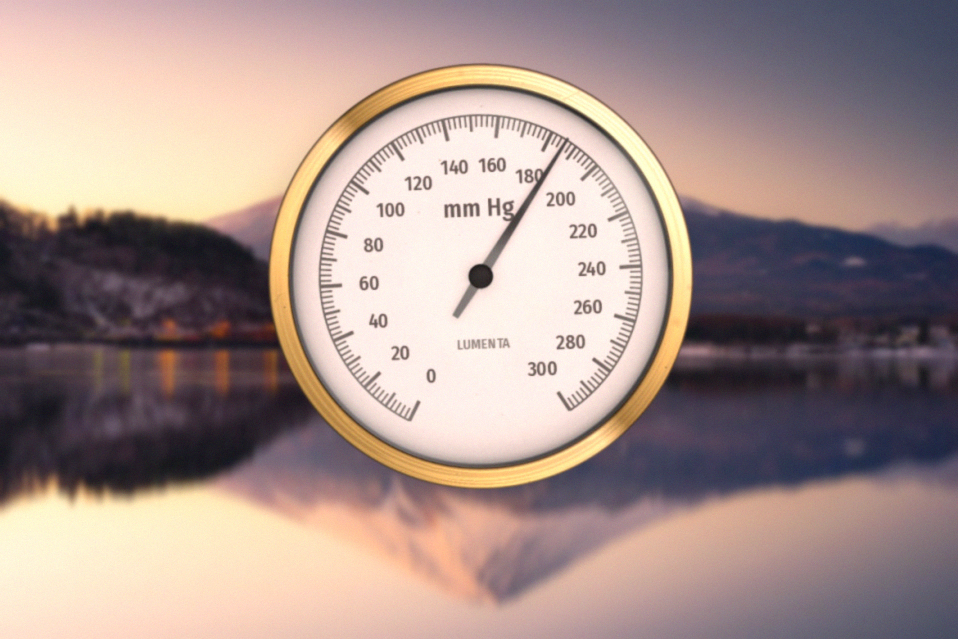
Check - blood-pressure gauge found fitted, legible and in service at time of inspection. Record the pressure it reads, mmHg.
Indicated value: 186 mmHg
